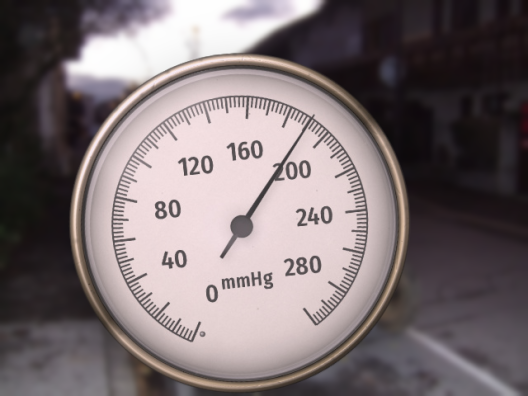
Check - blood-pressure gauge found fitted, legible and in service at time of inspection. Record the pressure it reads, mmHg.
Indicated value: 190 mmHg
